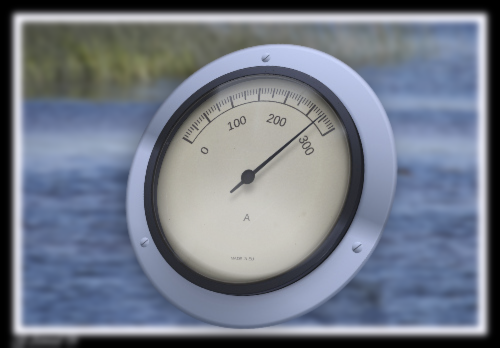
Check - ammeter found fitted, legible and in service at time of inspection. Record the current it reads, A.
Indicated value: 275 A
